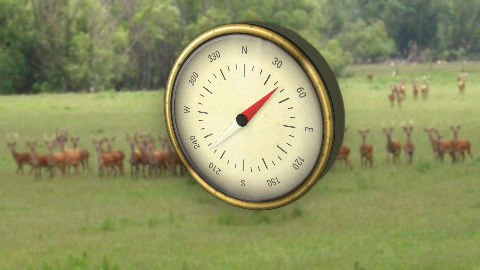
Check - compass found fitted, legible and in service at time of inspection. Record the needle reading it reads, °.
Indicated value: 45 °
